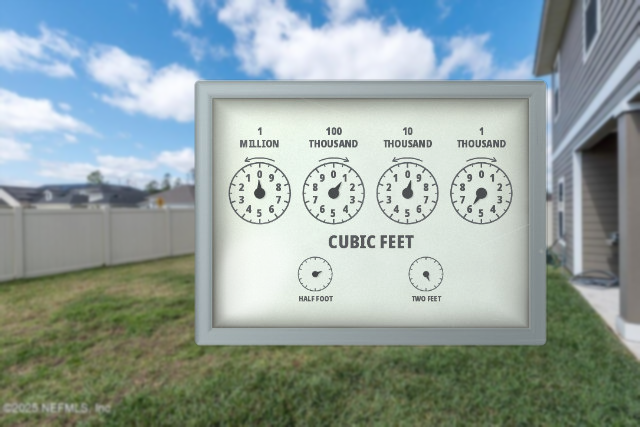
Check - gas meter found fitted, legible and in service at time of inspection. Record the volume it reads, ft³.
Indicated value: 9600 ft³
